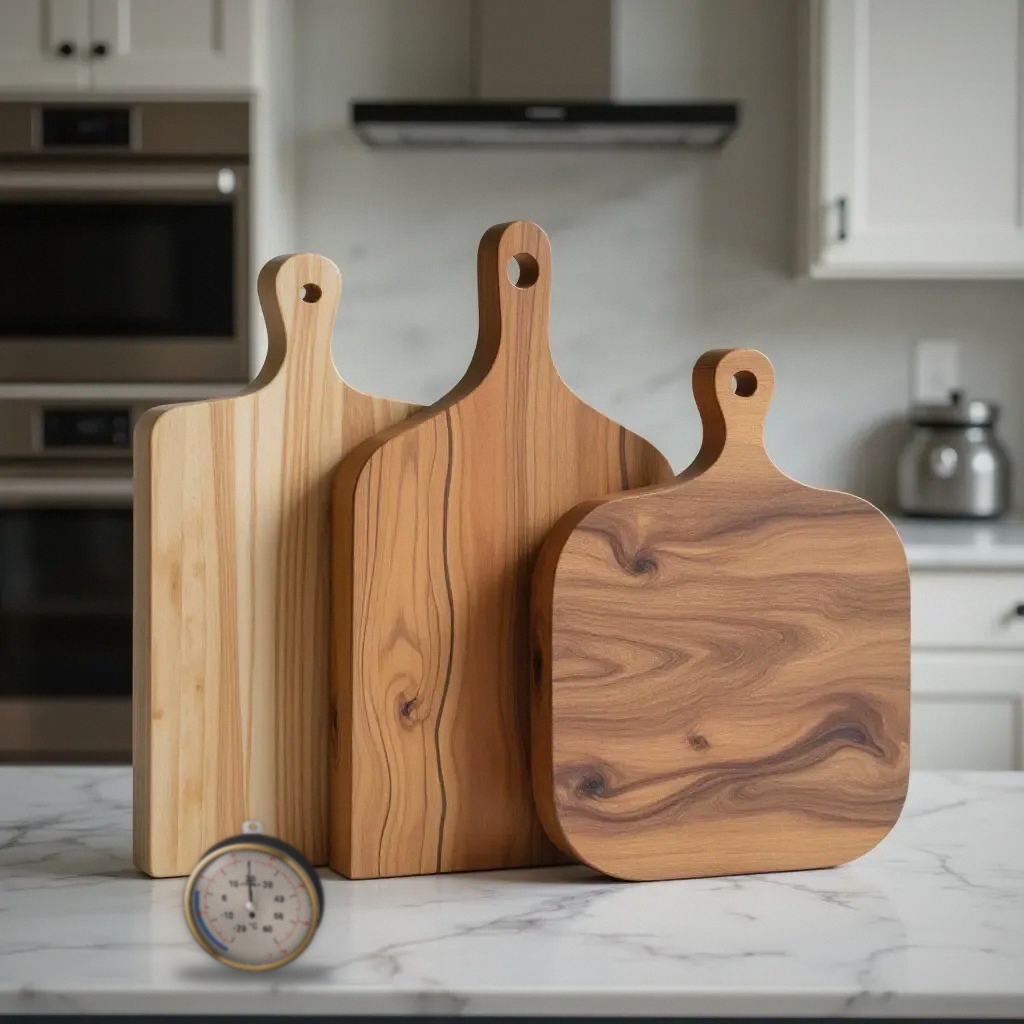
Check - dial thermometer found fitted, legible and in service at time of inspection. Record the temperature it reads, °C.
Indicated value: 20 °C
